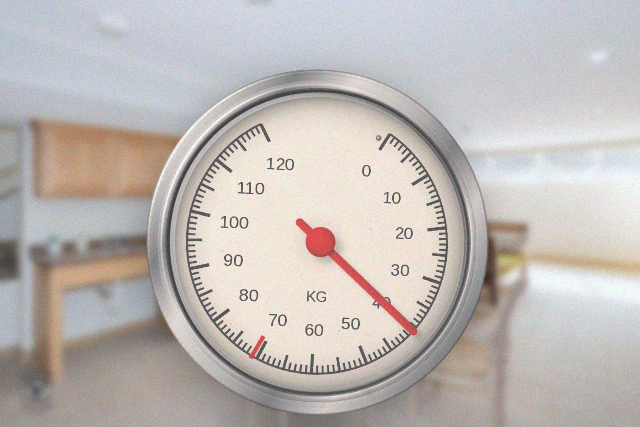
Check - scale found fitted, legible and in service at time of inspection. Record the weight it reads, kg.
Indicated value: 40 kg
